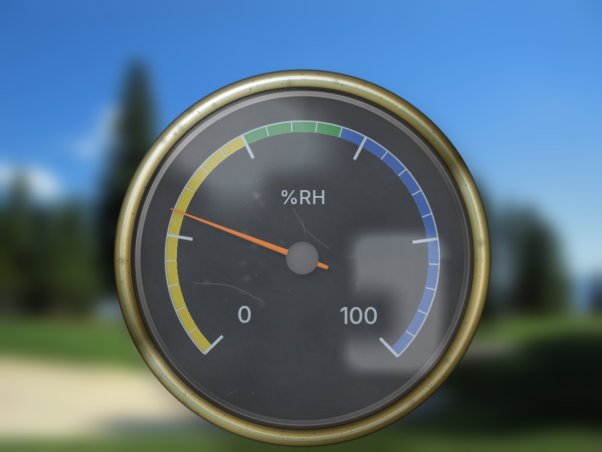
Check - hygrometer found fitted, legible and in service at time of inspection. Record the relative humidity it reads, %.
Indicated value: 24 %
